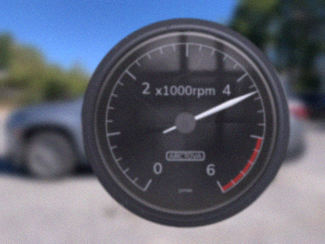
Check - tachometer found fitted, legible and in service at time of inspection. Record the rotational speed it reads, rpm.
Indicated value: 4300 rpm
